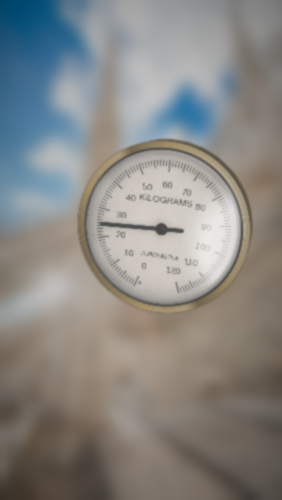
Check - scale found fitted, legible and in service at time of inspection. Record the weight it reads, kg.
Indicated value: 25 kg
